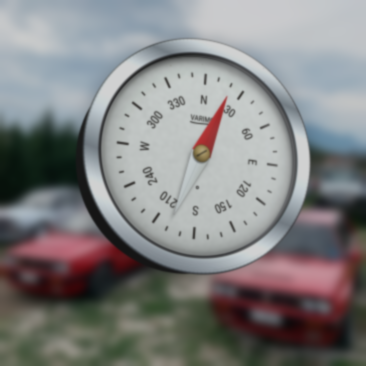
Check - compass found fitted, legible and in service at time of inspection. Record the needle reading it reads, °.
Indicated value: 20 °
